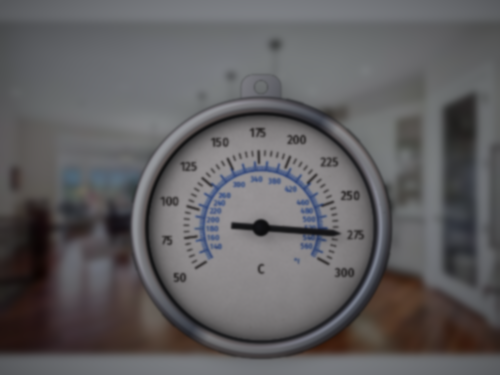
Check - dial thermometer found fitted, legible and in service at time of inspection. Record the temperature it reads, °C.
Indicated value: 275 °C
